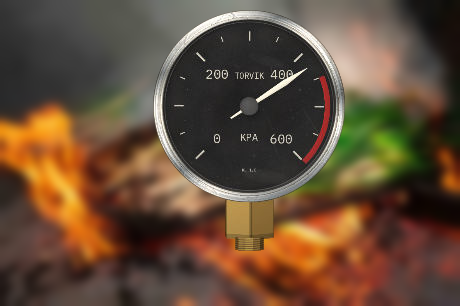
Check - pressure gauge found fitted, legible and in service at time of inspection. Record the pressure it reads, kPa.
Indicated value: 425 kPa
